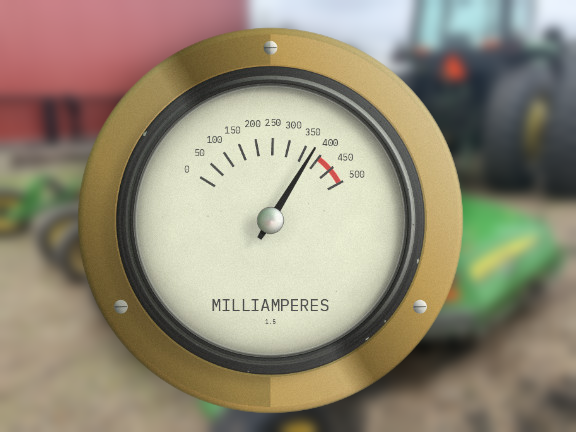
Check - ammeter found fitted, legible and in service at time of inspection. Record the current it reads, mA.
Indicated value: 375 mA
